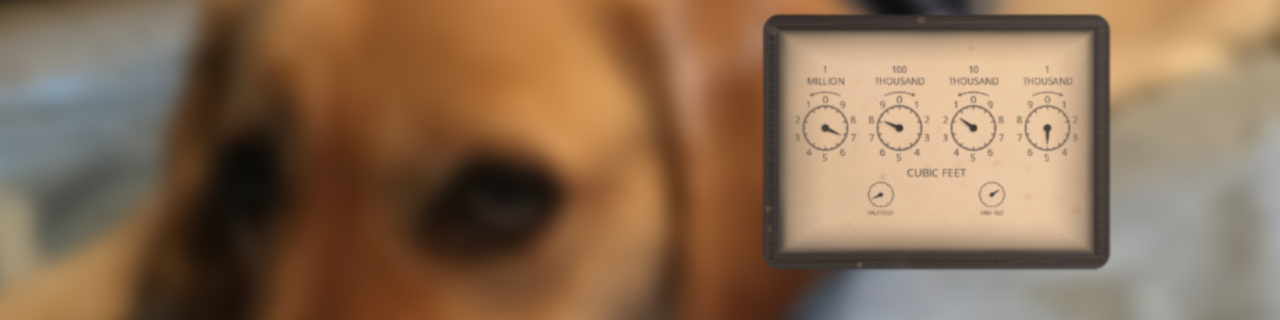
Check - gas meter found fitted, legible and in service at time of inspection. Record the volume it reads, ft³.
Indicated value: 681500 ft³
